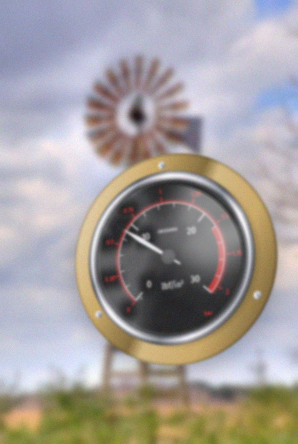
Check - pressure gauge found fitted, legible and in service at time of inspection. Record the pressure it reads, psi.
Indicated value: 9 psi
